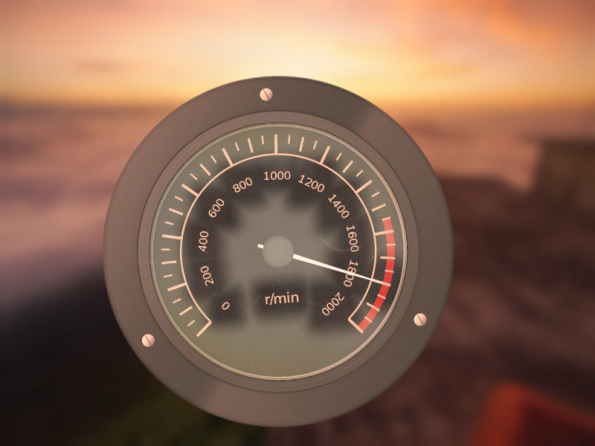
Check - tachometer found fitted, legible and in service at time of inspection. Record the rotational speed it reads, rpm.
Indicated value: 1800 rpm
